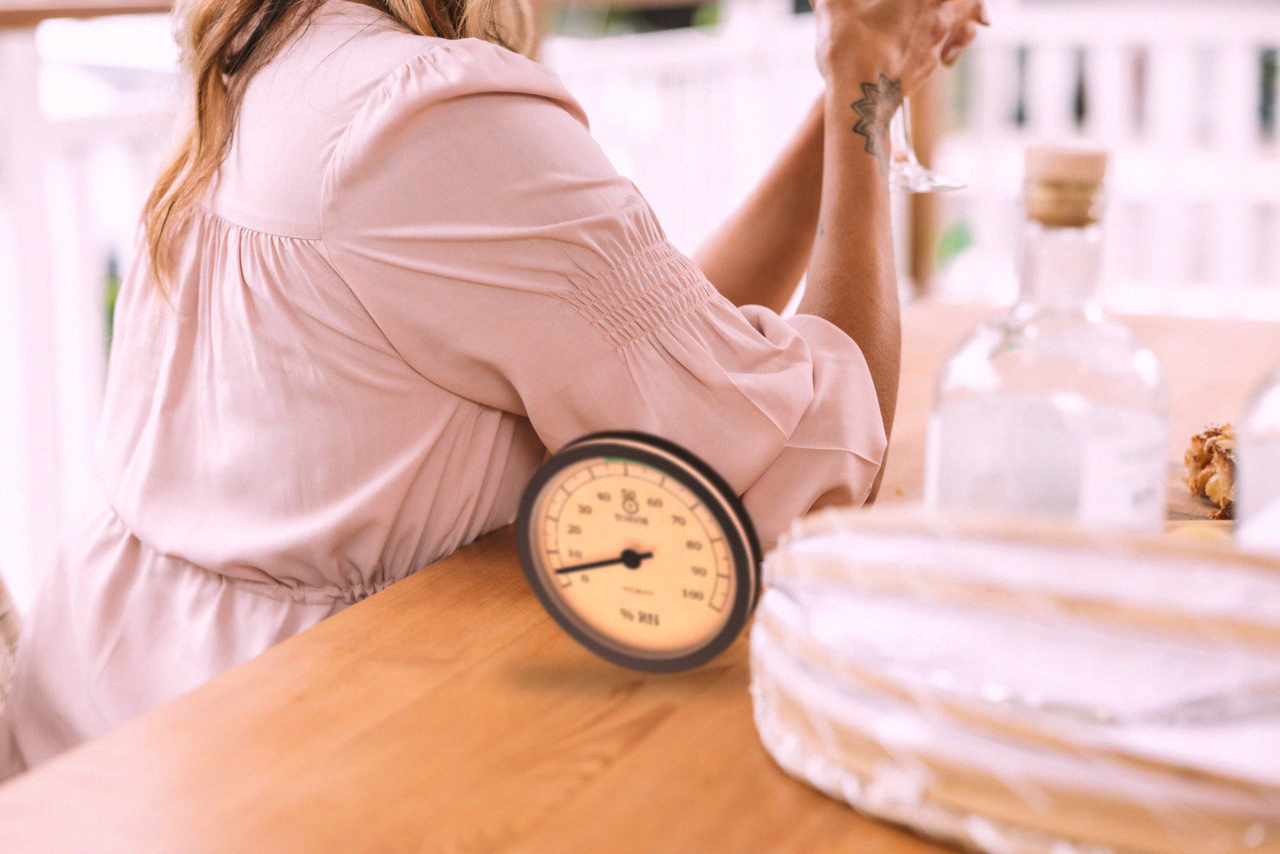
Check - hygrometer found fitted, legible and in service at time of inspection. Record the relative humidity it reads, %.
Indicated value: 5 %
